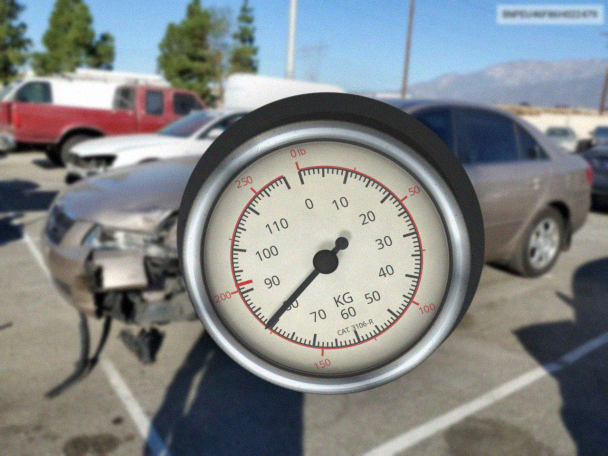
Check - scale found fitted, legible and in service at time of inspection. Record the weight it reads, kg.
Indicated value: 81 kg
